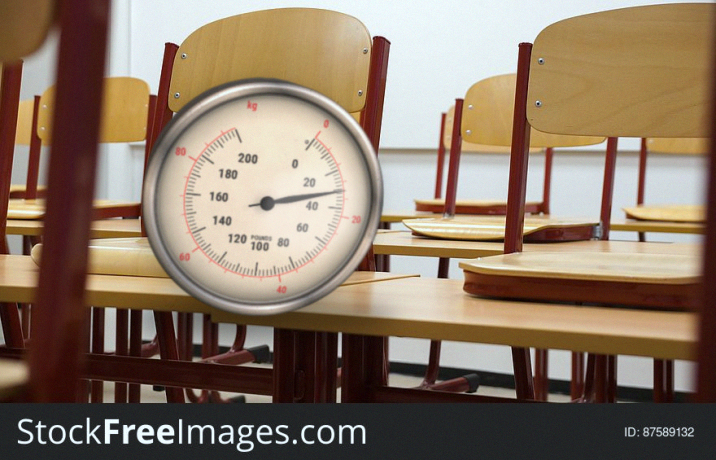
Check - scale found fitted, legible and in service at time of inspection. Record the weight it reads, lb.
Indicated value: 30 lb
